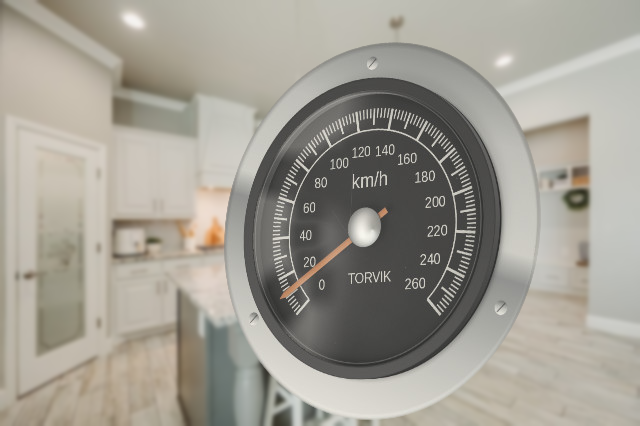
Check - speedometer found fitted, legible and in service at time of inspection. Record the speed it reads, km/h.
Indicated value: 10 km/h
